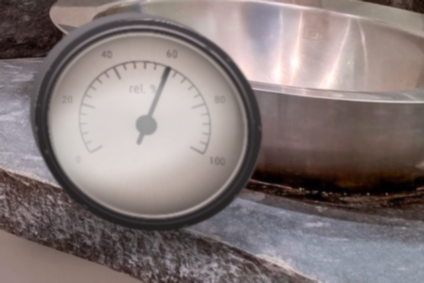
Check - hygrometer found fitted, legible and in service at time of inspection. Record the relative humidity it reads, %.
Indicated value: 60 %
